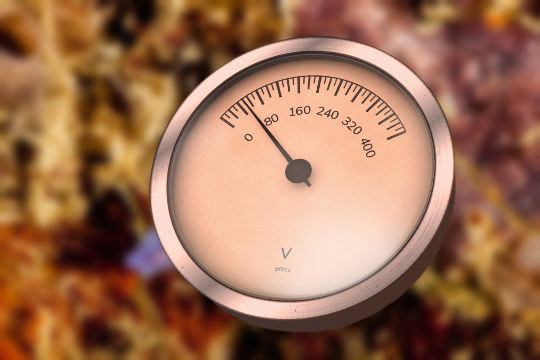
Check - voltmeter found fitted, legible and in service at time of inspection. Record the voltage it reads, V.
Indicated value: 50 V
